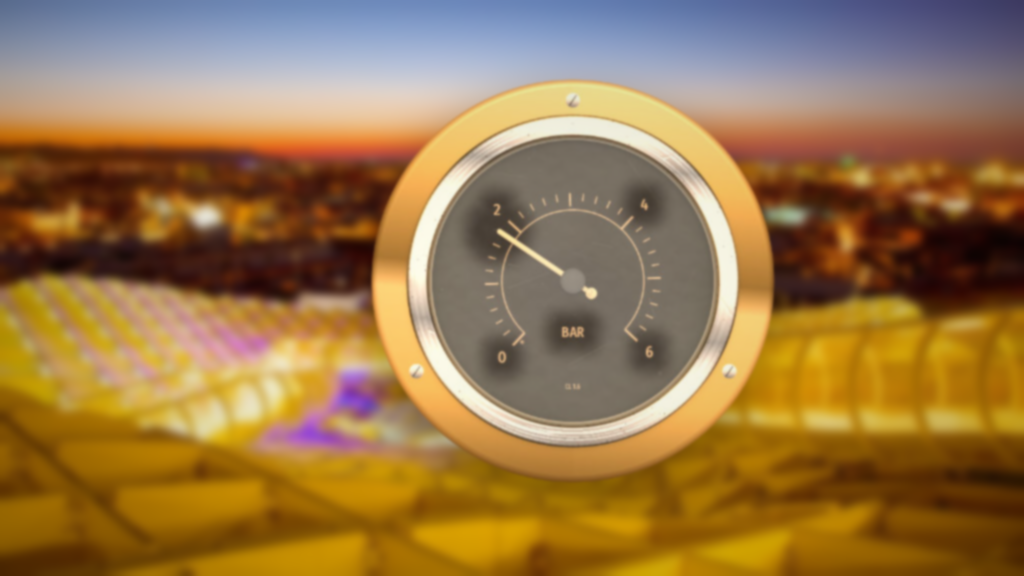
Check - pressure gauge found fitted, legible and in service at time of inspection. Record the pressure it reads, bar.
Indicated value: 1.8 bar
